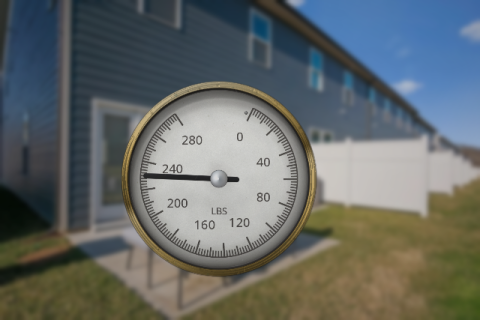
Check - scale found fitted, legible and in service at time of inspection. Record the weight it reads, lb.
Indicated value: 230 lb
